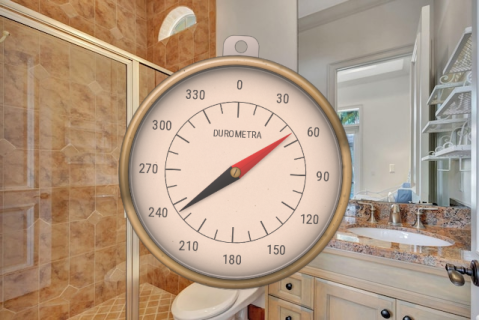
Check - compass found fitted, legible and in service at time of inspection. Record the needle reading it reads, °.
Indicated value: 52.5 °
